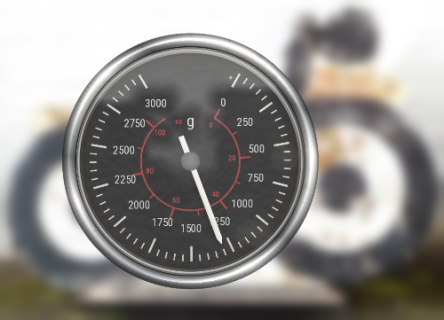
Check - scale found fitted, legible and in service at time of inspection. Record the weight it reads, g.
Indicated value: 1300 g
